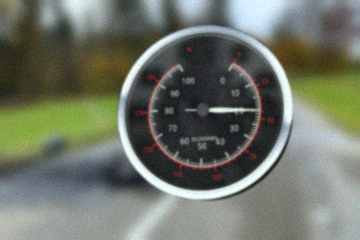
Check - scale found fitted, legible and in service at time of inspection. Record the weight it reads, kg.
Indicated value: 20 kg
